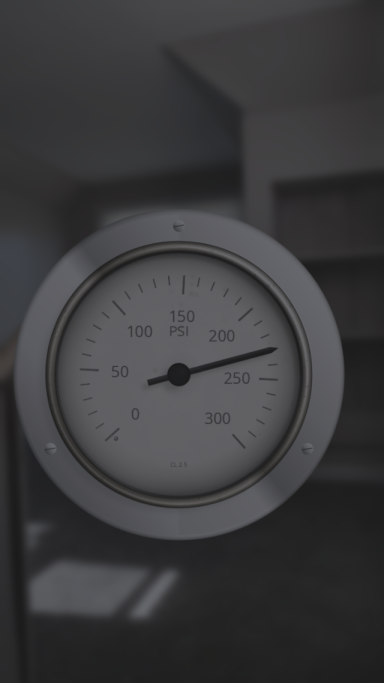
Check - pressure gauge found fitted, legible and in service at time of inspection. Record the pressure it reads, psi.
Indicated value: 230 psi
